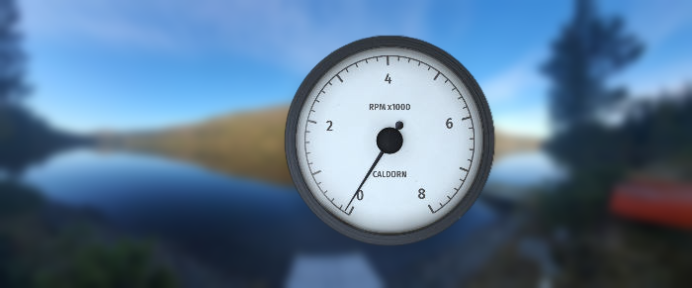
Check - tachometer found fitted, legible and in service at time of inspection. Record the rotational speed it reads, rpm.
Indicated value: 100 rpm
